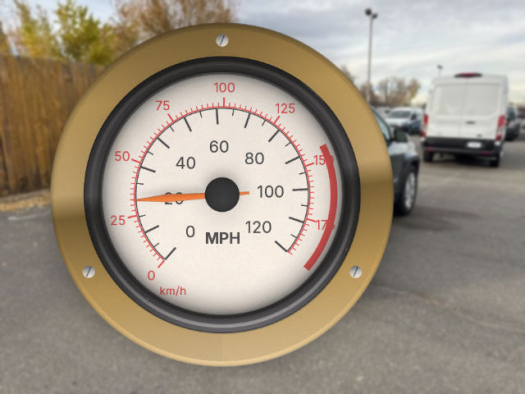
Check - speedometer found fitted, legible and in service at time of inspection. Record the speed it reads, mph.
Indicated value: 20 mph
